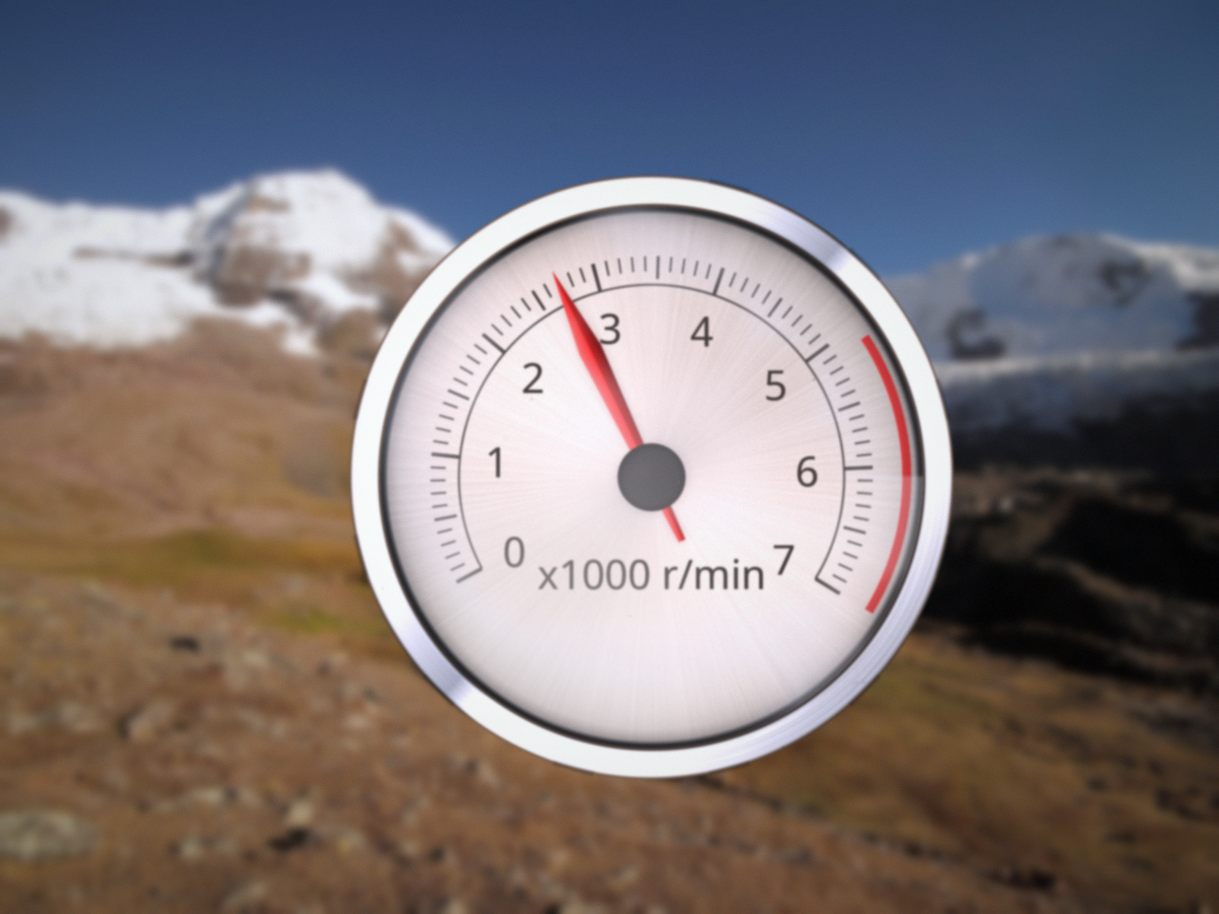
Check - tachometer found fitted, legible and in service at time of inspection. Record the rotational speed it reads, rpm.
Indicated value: 2700 rpm
